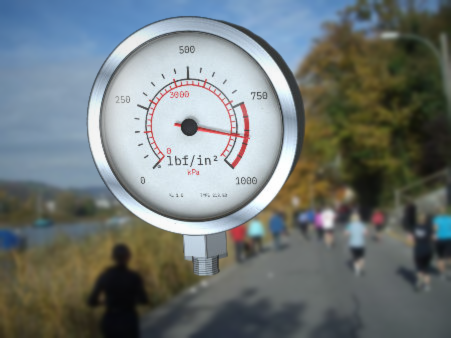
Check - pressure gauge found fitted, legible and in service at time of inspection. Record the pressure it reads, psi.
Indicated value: 875 psi
